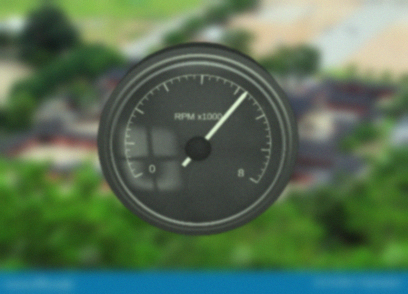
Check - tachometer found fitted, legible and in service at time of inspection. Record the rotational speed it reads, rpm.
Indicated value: 5200 rpm
